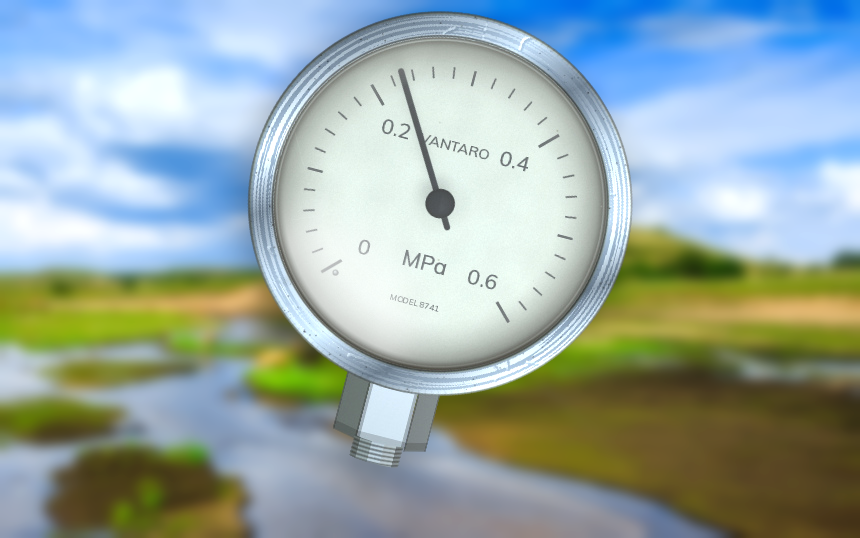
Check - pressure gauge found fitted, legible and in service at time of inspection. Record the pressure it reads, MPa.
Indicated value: 0.23 MPa
